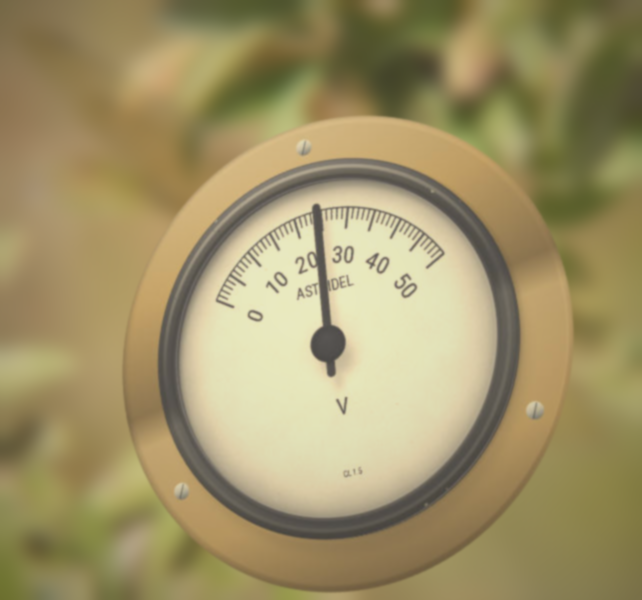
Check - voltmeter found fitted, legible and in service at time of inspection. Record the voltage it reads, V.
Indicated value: 25 V
